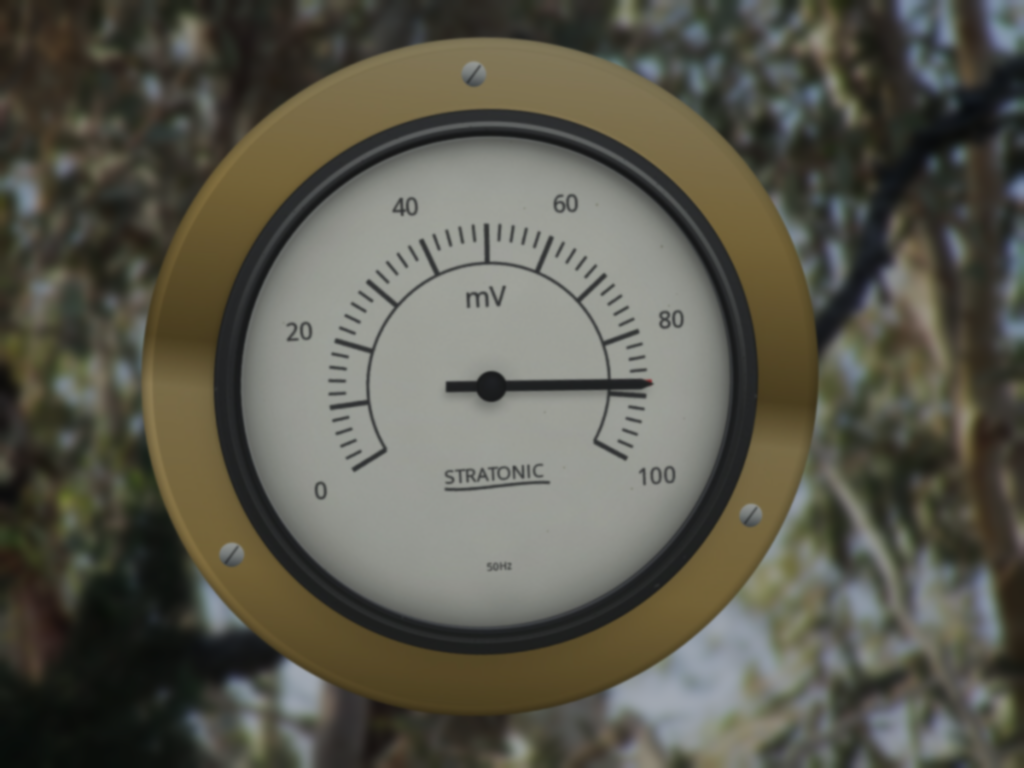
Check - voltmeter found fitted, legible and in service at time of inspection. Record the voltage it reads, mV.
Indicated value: 88 mV
